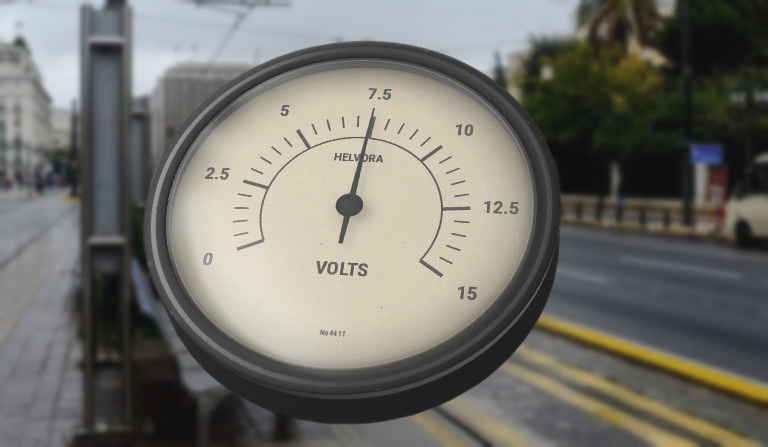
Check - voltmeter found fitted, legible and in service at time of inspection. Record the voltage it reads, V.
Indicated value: 7.5 V
